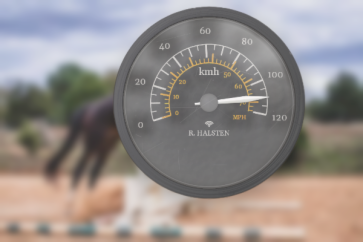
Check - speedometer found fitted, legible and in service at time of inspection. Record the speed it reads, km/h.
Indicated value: 110 km/h
